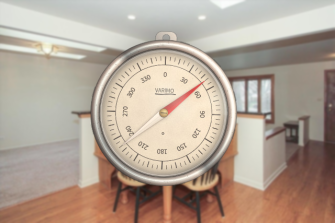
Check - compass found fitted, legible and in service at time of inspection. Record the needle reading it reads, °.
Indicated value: 50 °
